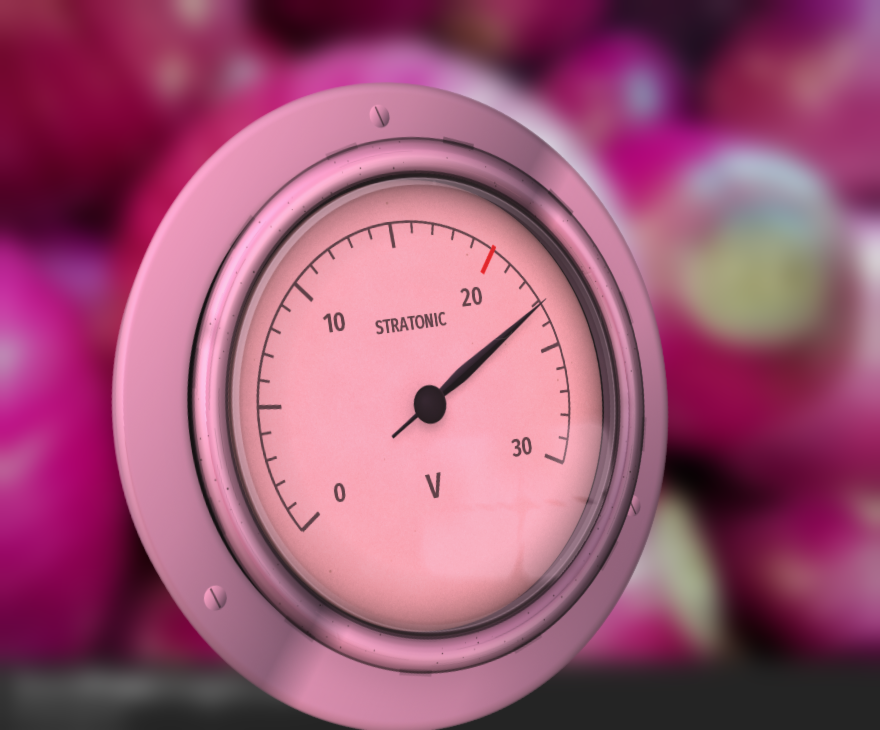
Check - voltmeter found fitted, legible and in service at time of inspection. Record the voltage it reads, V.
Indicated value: 23 V
